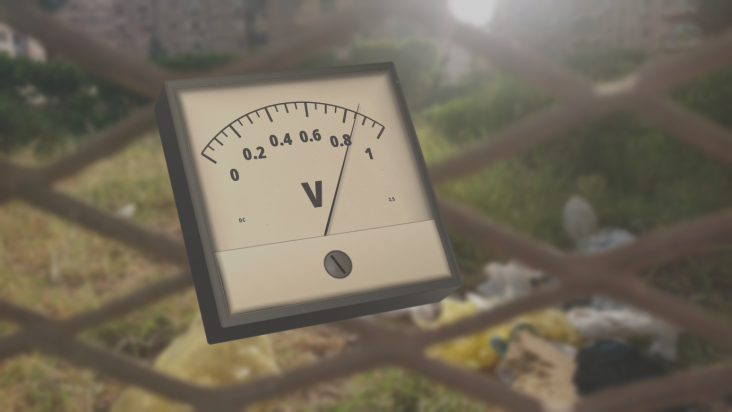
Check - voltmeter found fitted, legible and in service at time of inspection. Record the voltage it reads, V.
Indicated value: 0.85 V
